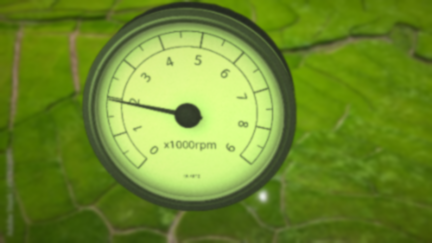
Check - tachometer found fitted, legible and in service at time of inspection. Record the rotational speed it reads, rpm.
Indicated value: 2000 rpm
